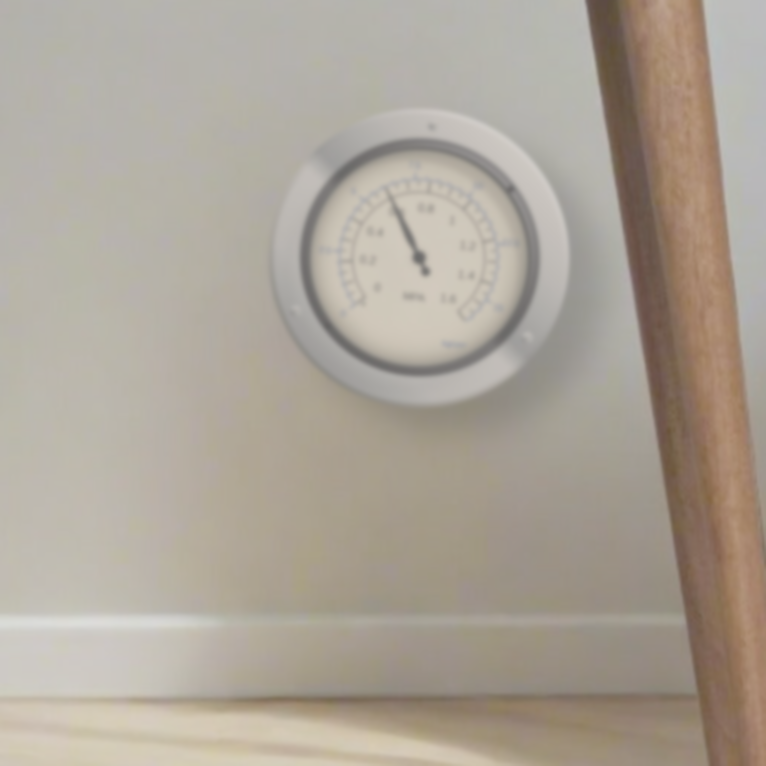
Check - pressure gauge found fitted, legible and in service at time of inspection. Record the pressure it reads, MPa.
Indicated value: 0.6 MPa
